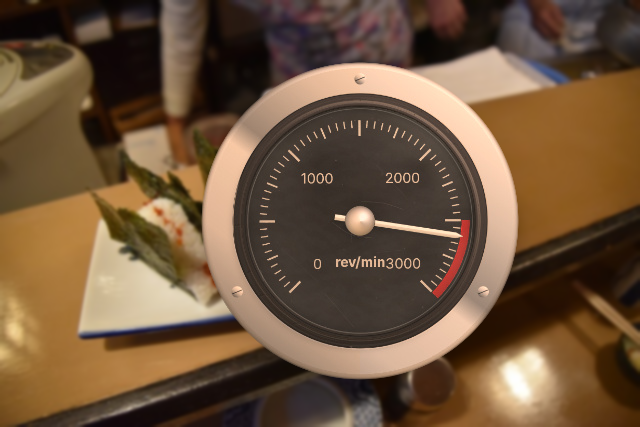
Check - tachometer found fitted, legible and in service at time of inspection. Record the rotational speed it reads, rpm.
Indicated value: 2600 rpm
